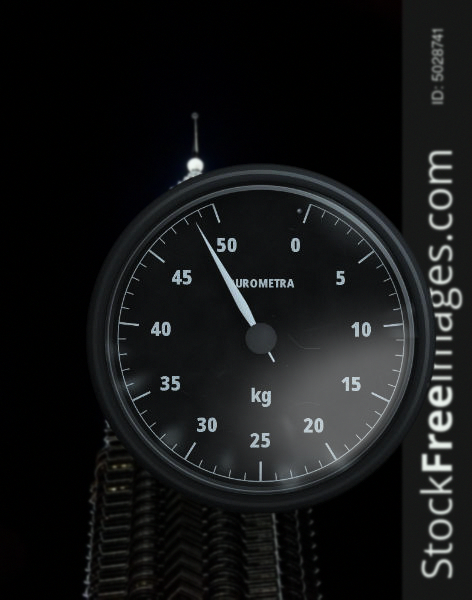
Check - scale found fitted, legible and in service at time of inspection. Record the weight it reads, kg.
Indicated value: 48.5 kg
